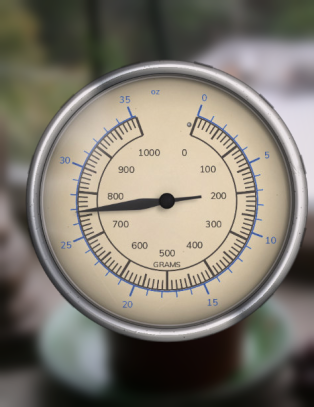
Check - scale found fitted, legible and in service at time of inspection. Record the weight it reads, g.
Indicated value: 760 g
